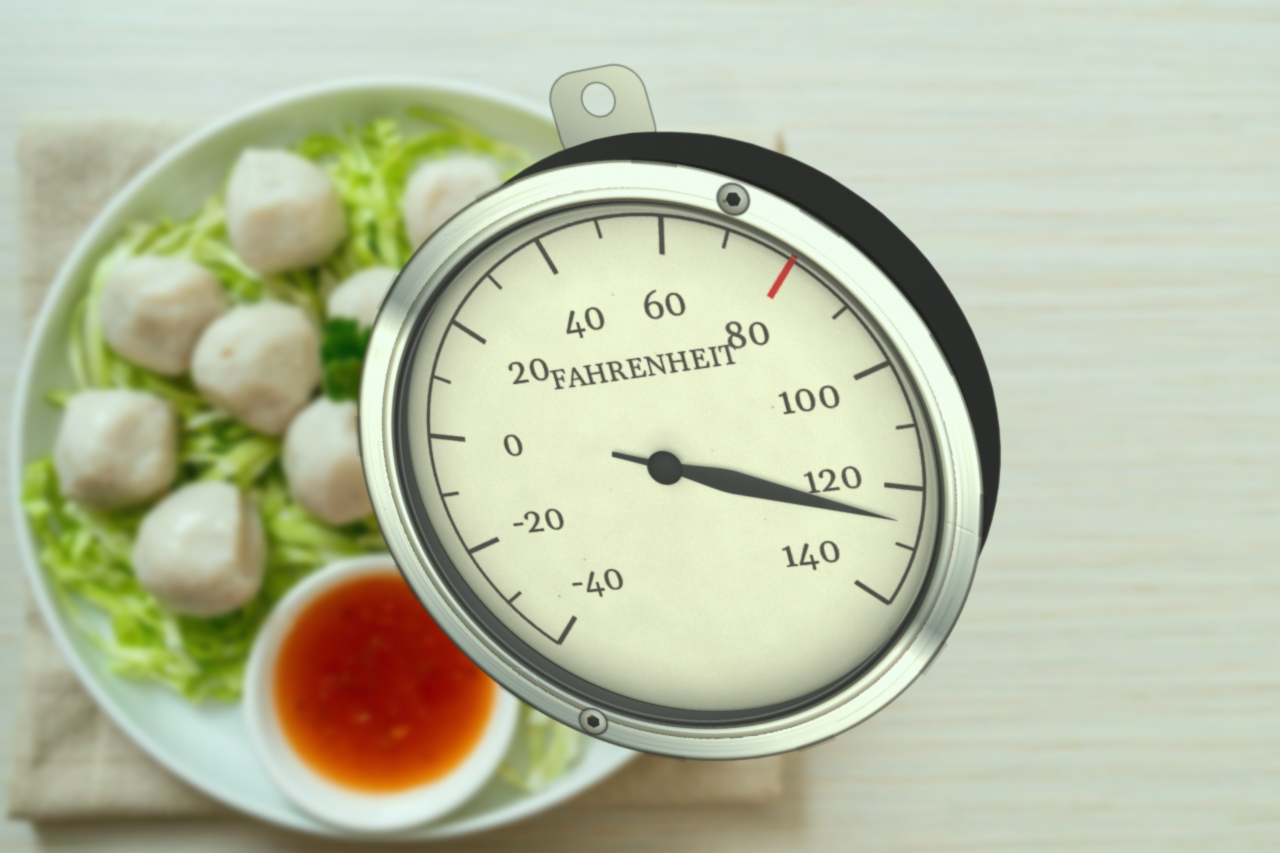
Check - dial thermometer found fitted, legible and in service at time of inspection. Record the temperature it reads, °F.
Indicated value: 125 °F
